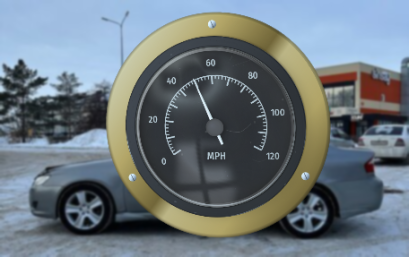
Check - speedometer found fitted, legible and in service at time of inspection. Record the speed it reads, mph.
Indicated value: 50 mph
